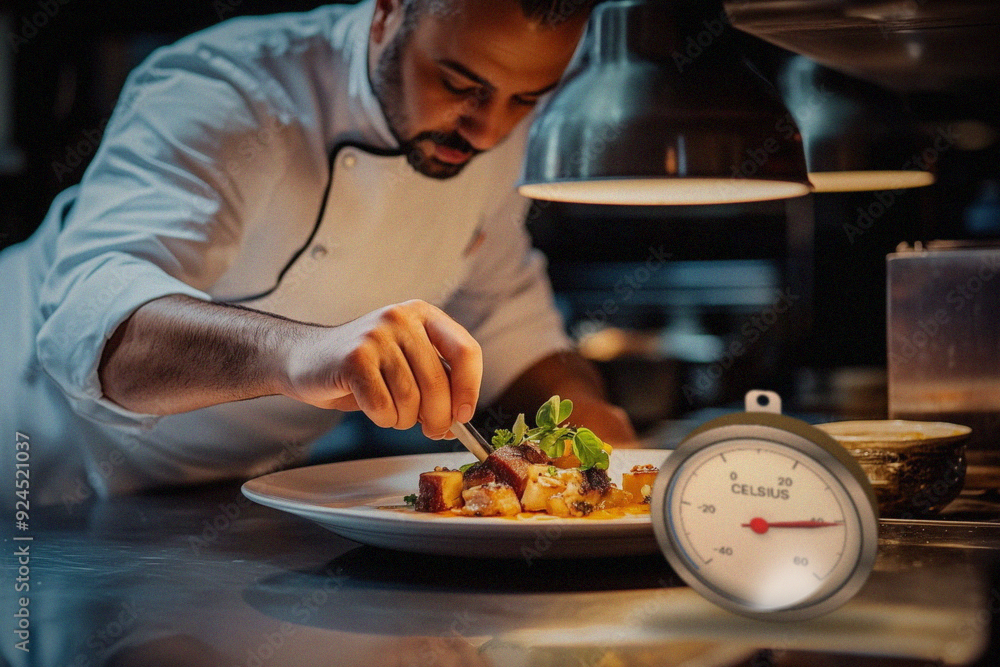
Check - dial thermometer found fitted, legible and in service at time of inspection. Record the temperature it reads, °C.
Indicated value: 40 °C
